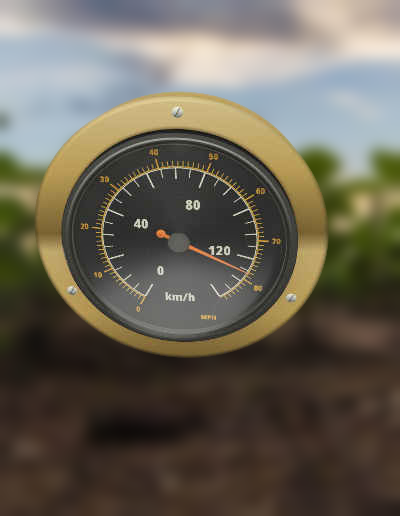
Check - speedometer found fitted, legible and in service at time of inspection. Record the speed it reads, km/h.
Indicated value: 125 km/h
